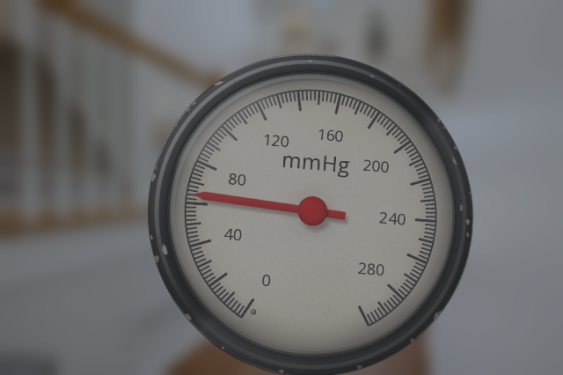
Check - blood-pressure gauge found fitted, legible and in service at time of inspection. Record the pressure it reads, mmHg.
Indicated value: 64 mmHg
